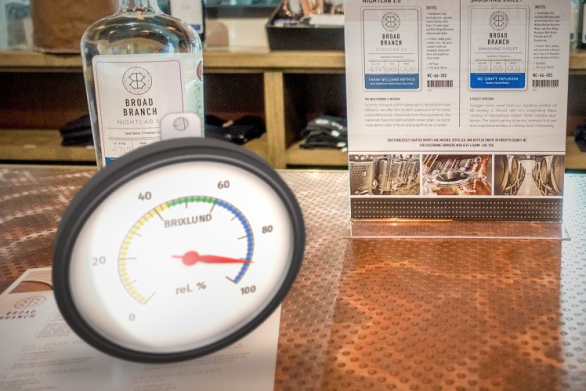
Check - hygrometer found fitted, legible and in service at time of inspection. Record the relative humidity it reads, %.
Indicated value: 90 %
